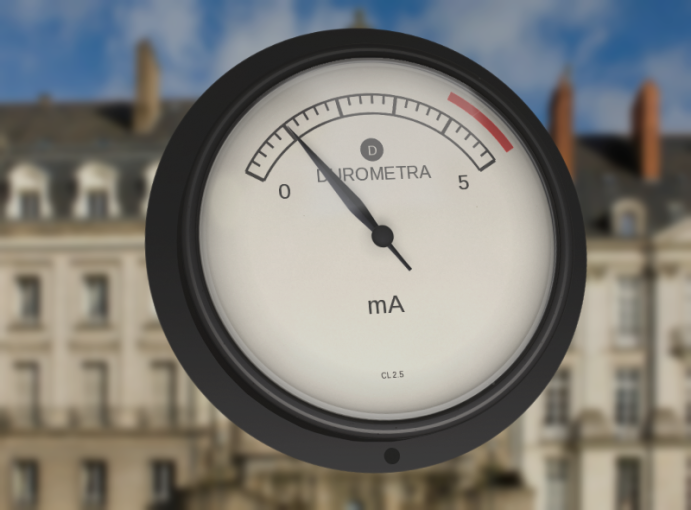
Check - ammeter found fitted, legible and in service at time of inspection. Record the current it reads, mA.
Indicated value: 1 mA
